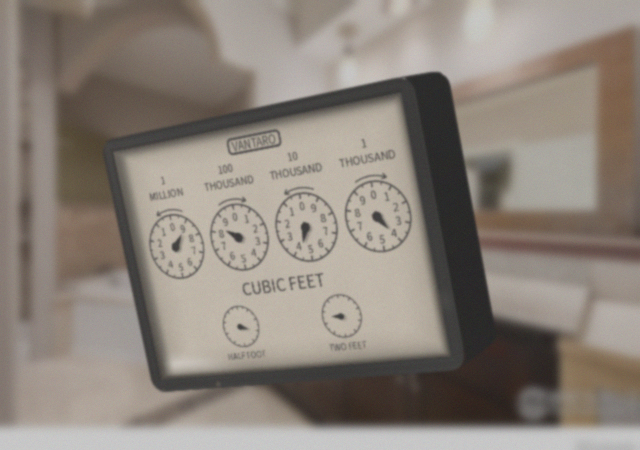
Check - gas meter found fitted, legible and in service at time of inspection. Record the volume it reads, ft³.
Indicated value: 884400 ft³
